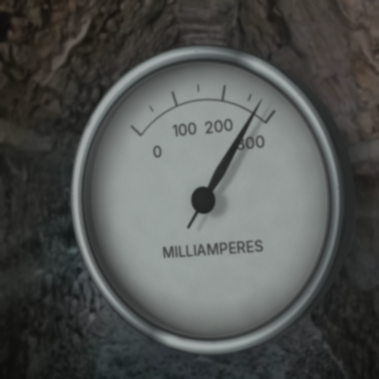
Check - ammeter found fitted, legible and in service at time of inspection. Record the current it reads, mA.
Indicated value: 275 mA
